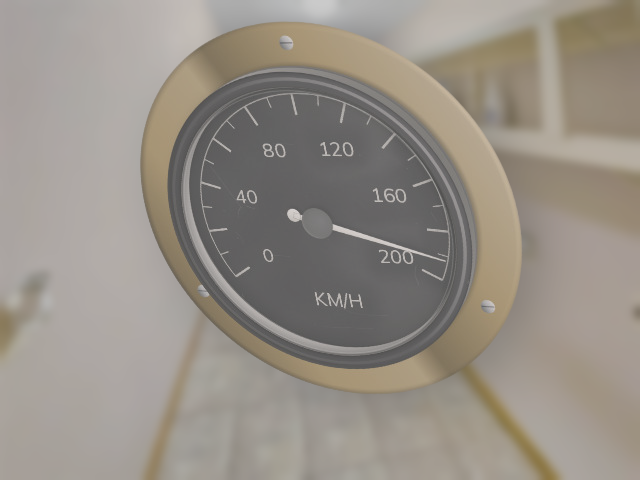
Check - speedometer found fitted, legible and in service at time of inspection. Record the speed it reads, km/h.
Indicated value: 190 km/h
